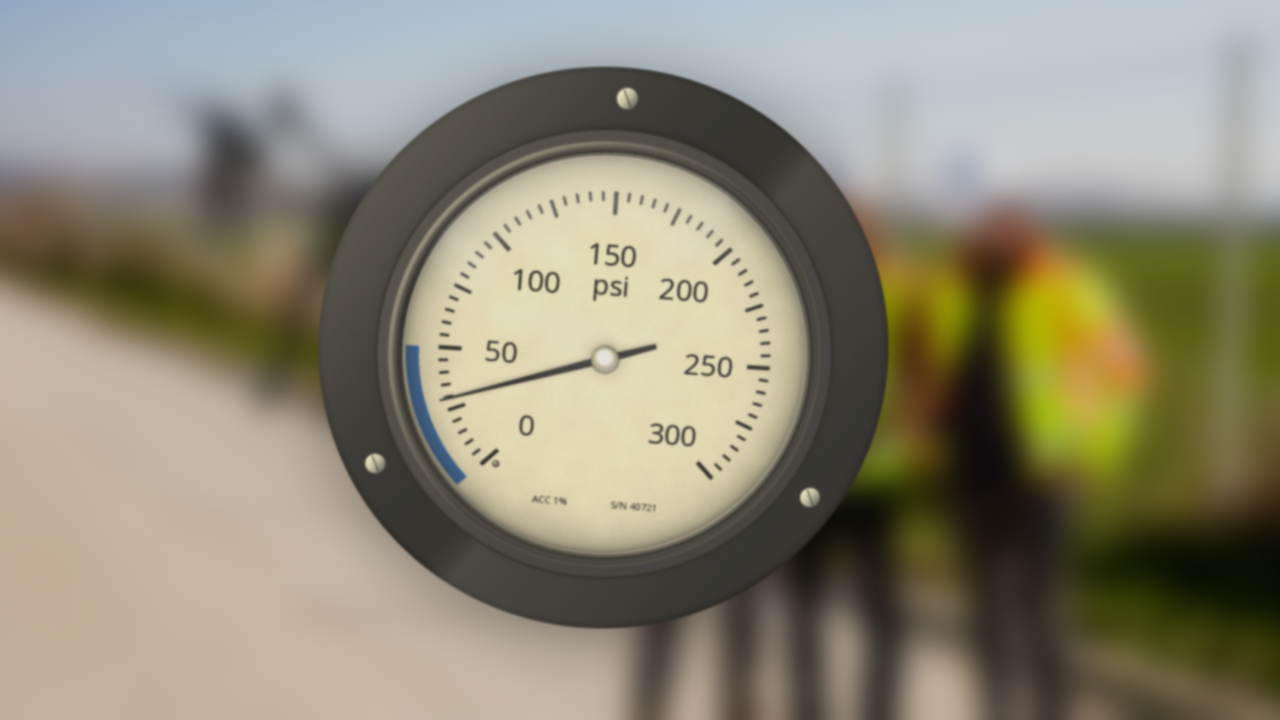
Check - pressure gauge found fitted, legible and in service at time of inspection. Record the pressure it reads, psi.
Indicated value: 30 psi
